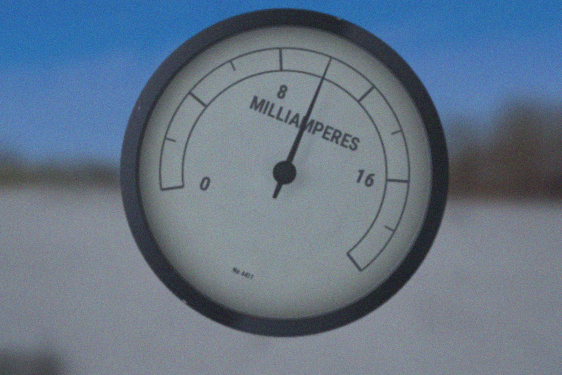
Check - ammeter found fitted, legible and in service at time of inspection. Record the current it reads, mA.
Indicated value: 10 mA
